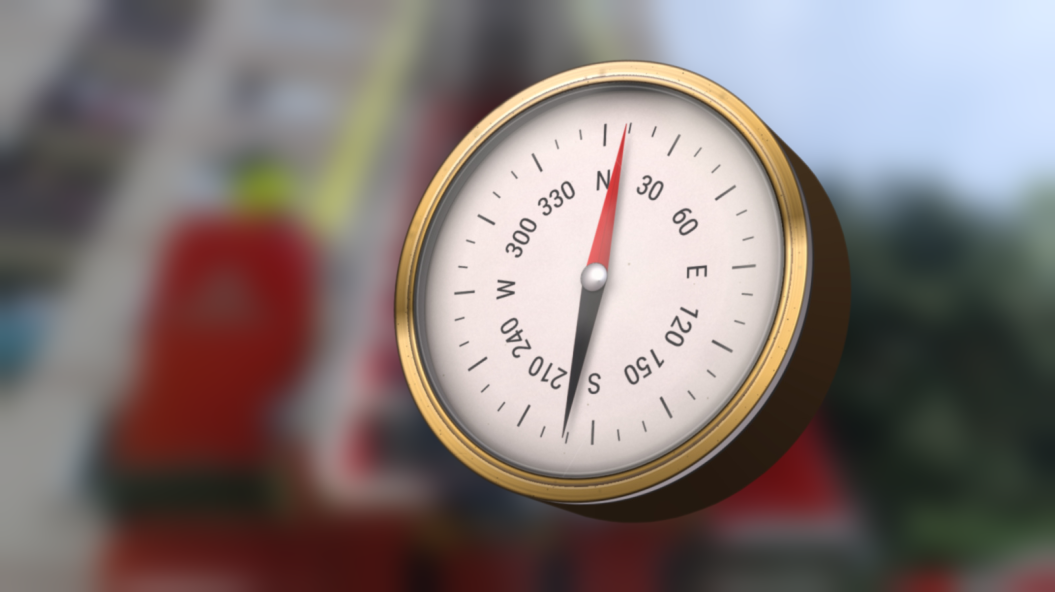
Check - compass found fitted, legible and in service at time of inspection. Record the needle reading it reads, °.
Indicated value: 10 °
